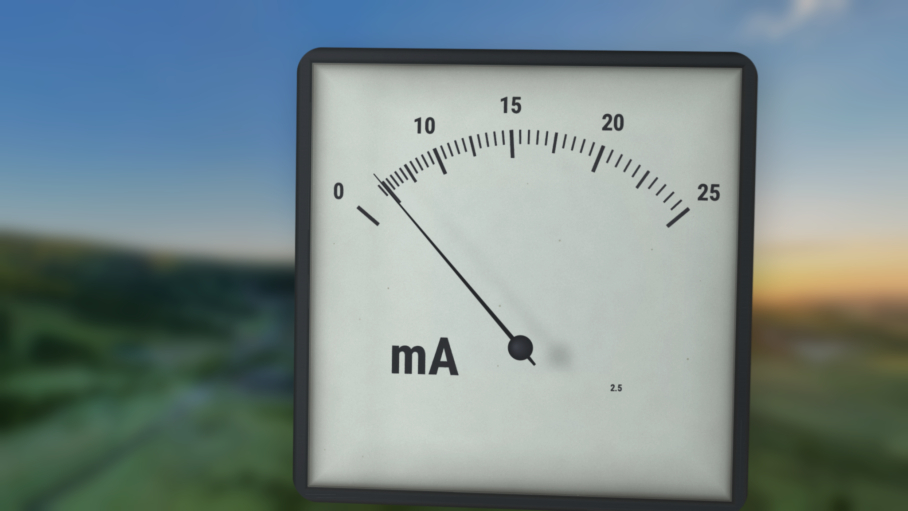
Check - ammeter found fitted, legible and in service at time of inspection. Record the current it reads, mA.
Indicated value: 5 mA
